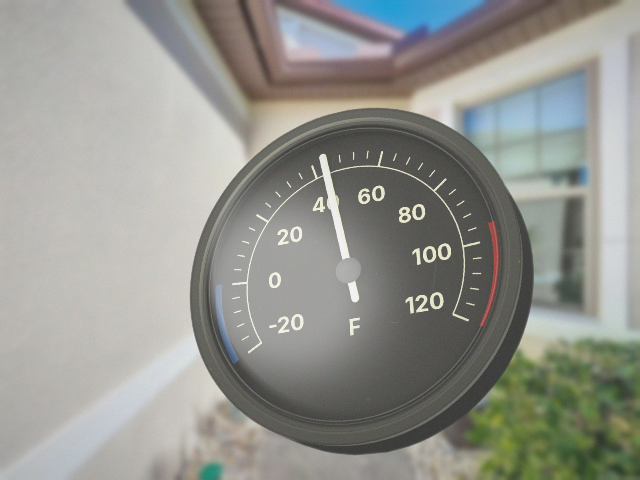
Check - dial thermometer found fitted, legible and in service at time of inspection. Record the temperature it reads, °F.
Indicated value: 44 °F
